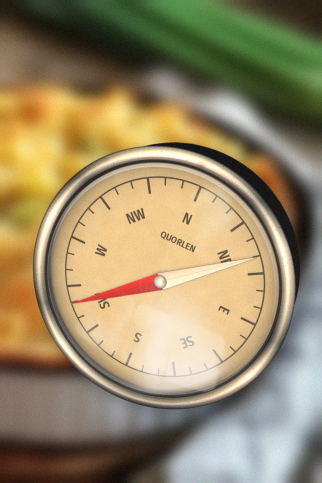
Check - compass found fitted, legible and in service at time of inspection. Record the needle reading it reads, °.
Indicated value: 230 °
